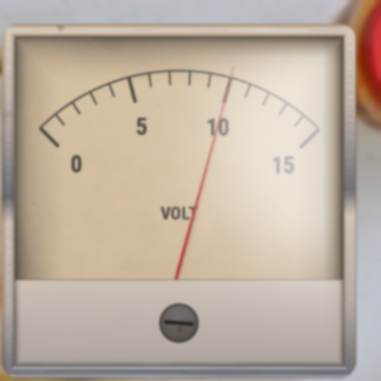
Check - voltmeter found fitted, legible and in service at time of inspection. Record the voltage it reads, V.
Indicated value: 10 V
